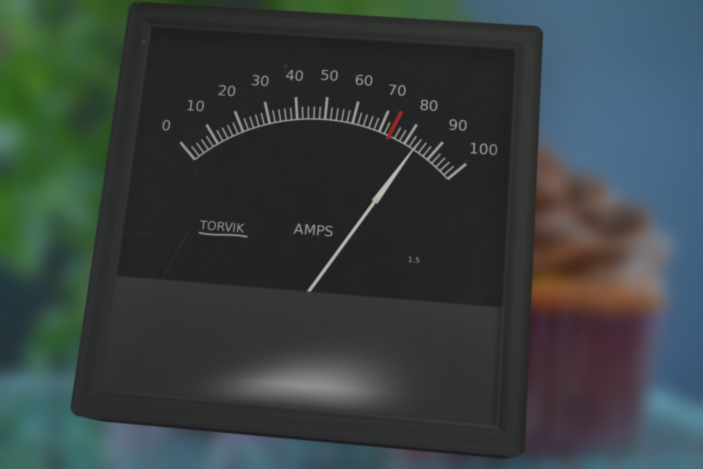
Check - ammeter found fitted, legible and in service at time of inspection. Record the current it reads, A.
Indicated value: 84 A
